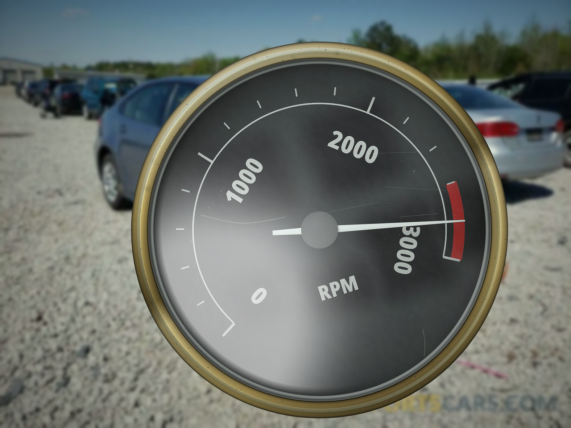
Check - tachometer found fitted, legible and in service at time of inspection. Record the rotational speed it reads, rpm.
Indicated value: 2800 rpm
